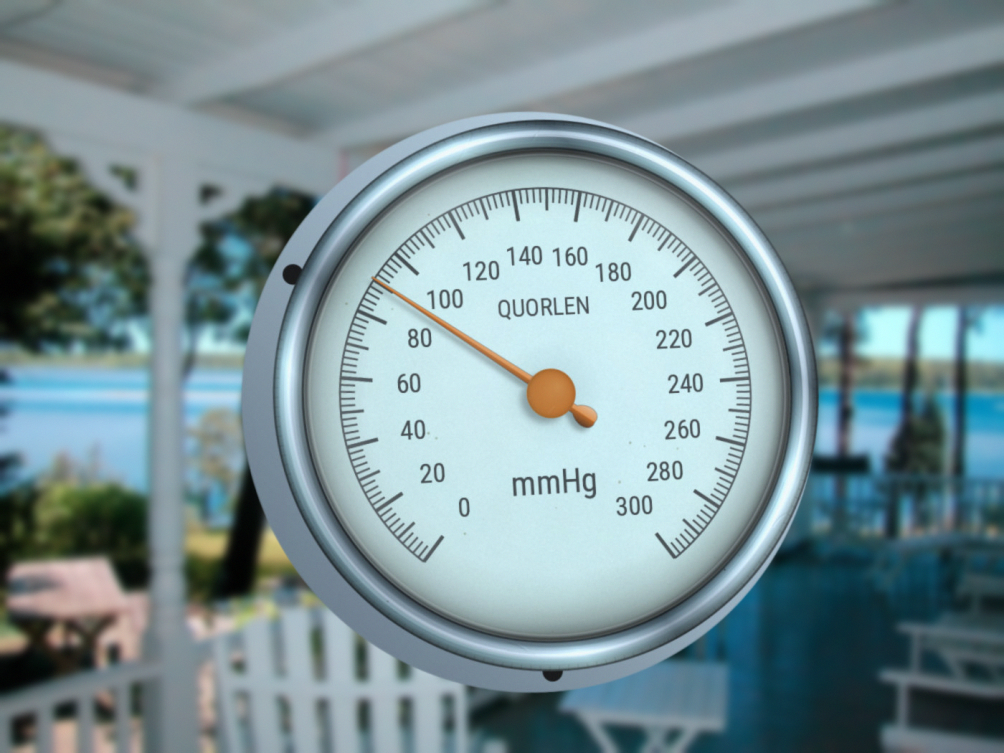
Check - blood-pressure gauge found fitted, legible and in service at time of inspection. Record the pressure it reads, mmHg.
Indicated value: 90 mmHg
